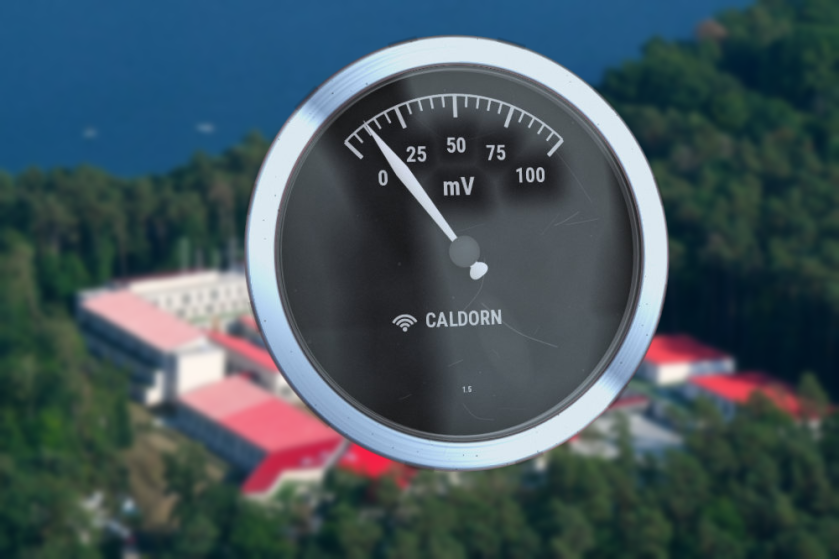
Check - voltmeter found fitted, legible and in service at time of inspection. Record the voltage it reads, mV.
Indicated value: 10 mV
